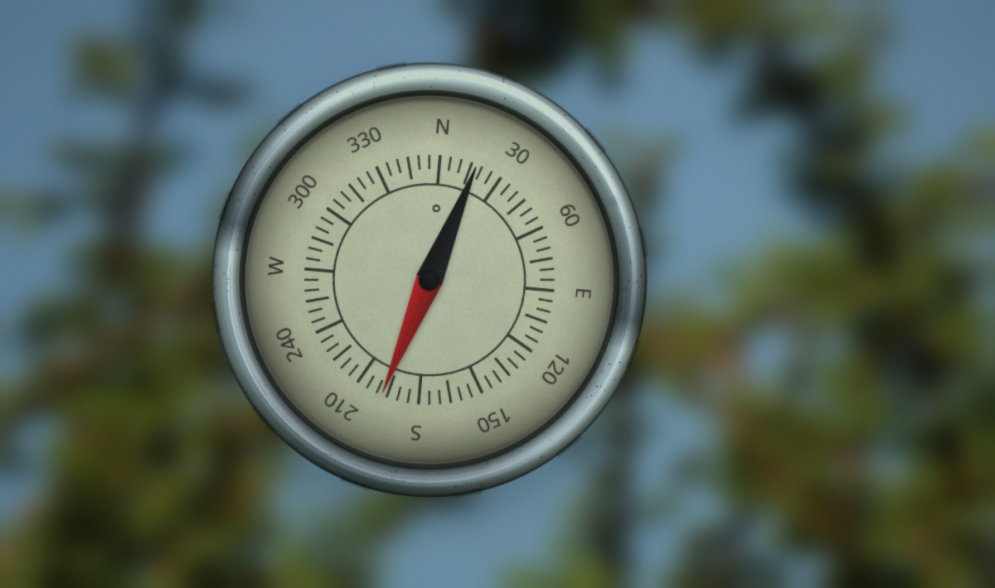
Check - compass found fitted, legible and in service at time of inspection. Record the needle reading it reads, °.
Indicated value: 197.5 °
